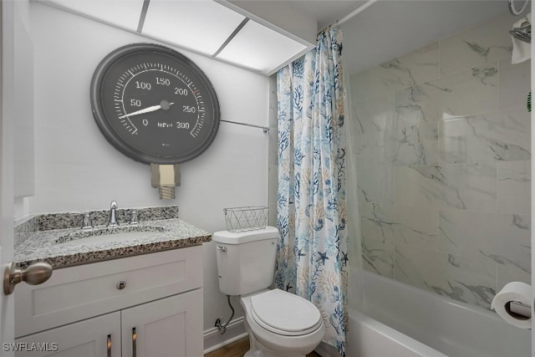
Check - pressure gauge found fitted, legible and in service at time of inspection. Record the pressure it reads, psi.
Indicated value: 25 psi
